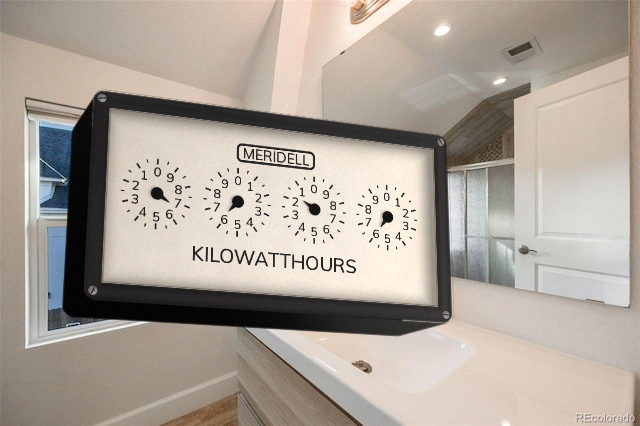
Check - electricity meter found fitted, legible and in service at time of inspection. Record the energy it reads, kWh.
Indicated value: 6616 kWh
